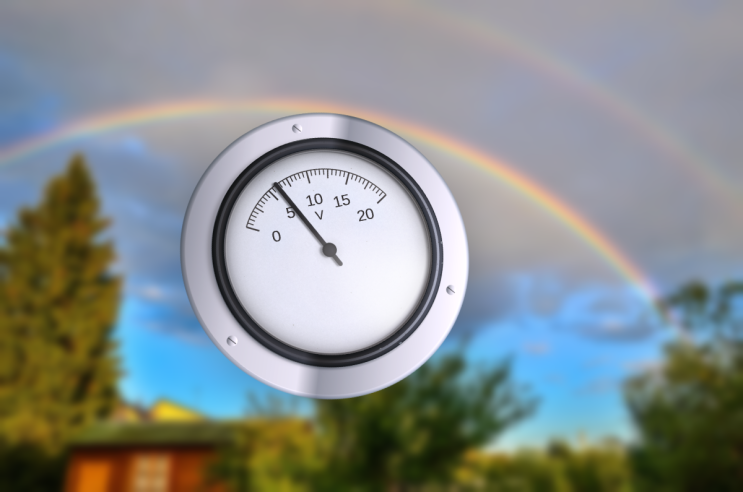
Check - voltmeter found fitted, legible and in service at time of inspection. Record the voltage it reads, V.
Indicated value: 6 V
